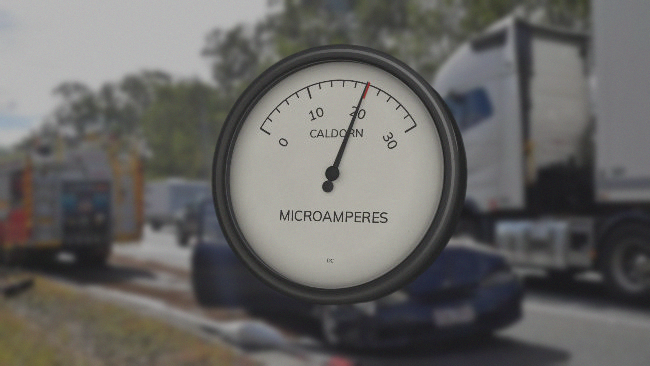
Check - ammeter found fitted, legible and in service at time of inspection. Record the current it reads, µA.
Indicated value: 20 µA
